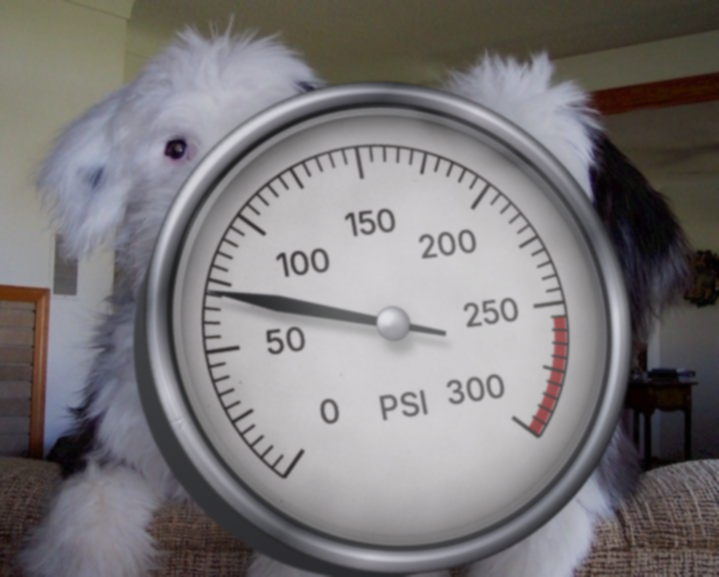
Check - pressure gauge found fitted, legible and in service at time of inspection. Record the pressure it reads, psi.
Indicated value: 70 psi
